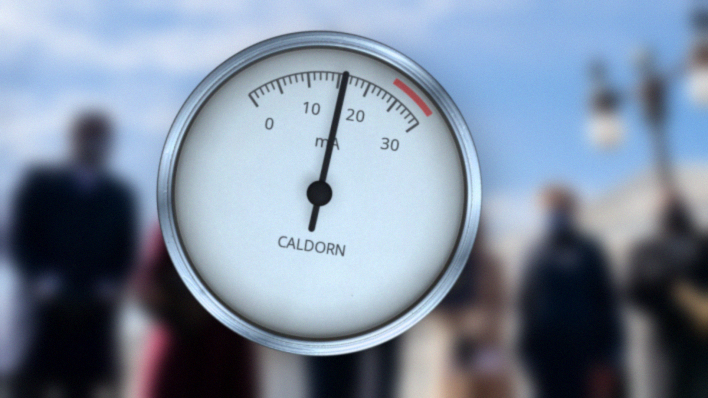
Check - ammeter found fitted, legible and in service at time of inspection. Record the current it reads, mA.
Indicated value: 16 mA
